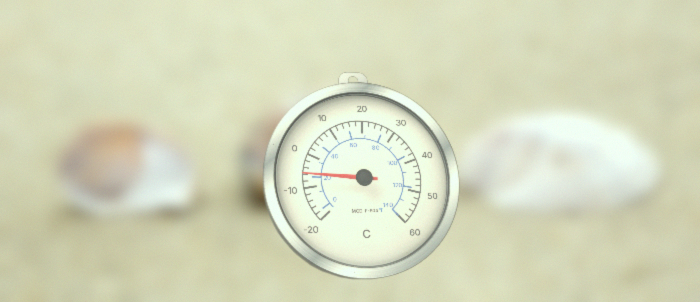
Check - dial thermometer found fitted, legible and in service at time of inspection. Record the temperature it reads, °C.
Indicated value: -6 °C
